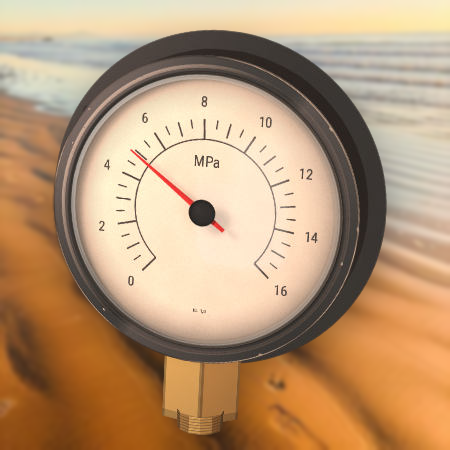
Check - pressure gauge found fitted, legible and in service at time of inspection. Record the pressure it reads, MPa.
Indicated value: 5 MPa
